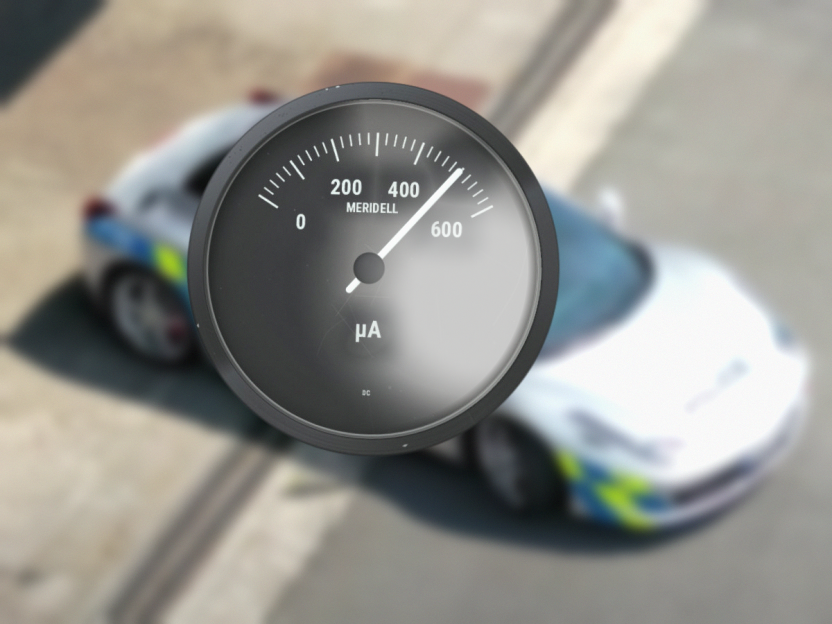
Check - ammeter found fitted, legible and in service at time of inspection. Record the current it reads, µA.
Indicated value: 500 µA
